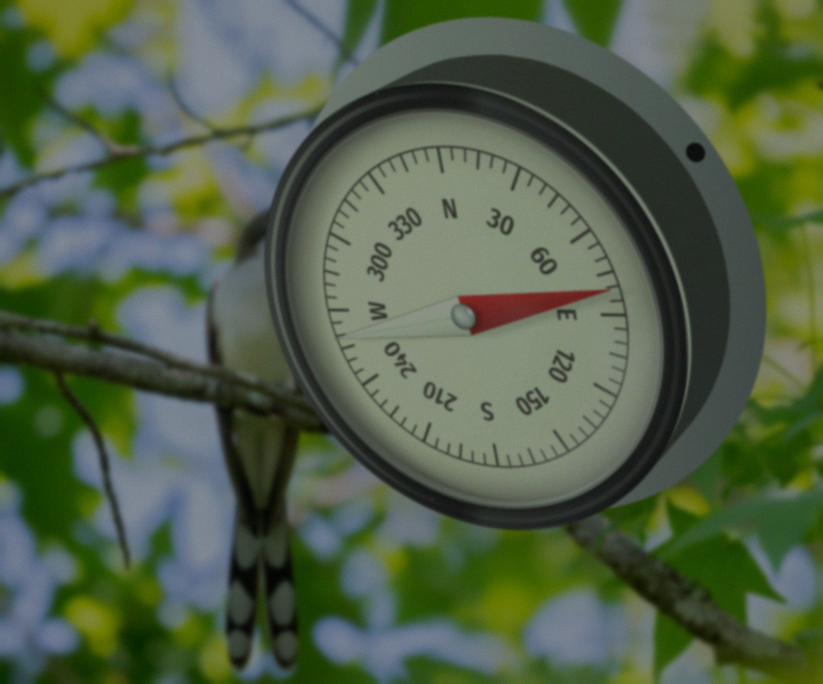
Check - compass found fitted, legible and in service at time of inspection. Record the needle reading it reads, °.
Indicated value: 80 °
